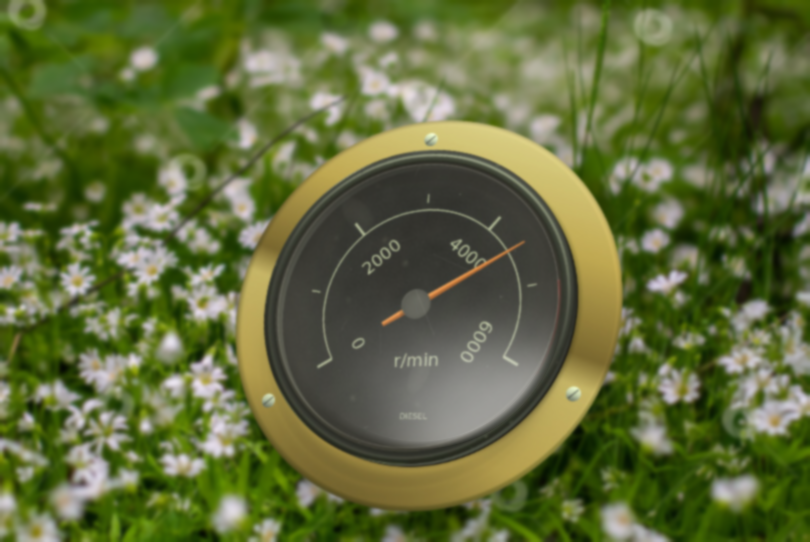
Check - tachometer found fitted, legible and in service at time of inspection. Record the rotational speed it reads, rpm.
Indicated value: 4500 rpm
